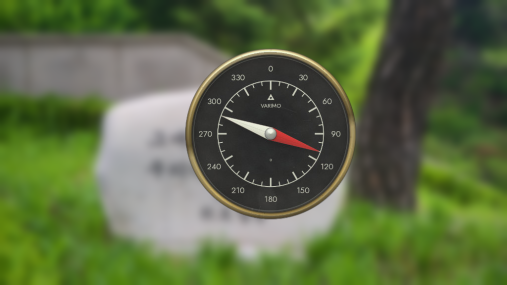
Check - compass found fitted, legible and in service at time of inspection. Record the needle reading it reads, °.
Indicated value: 110 °
